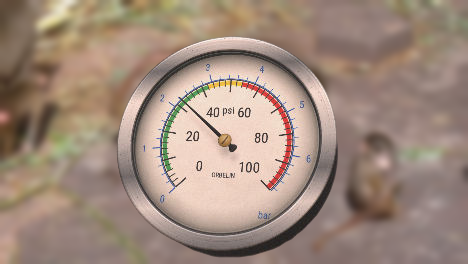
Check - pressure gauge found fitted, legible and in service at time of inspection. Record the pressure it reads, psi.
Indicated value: 32 psi
